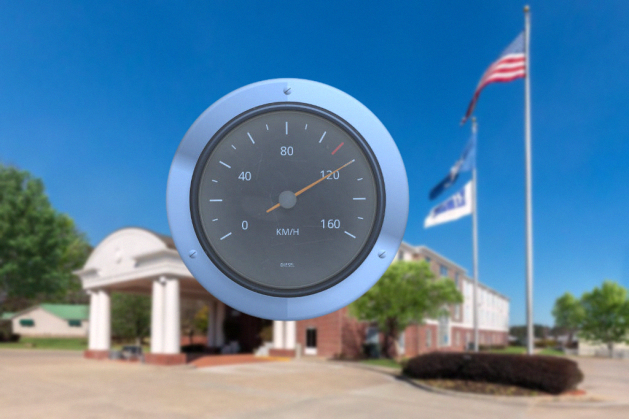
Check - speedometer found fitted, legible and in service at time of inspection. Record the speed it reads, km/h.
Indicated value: 120 km/h
